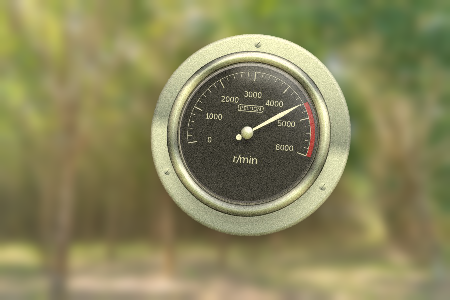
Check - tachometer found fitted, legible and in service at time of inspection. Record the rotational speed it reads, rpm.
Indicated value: 4600 rpm
